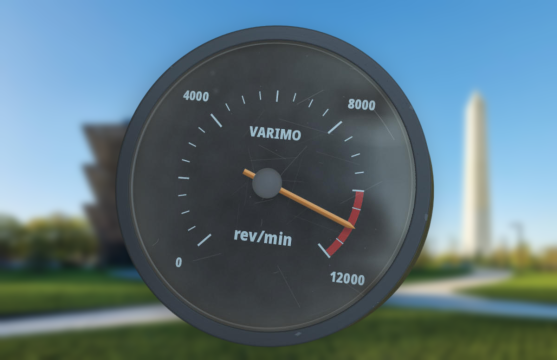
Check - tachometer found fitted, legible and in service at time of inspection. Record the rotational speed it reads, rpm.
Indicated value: 11000 rpm
